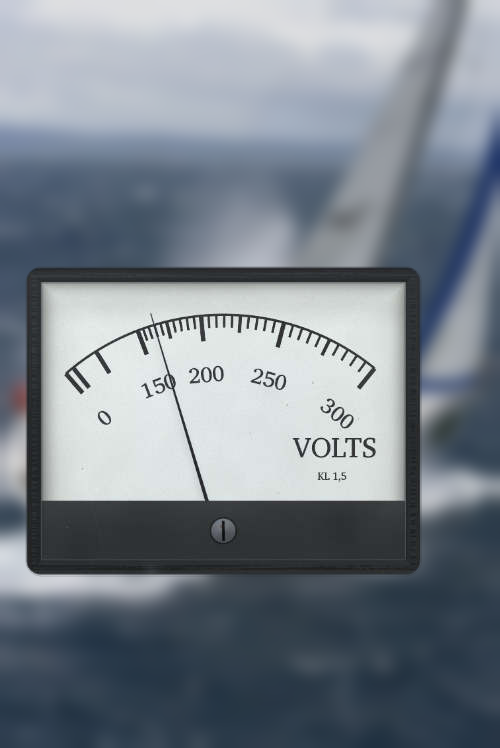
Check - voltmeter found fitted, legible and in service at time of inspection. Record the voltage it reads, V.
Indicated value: 165 V
